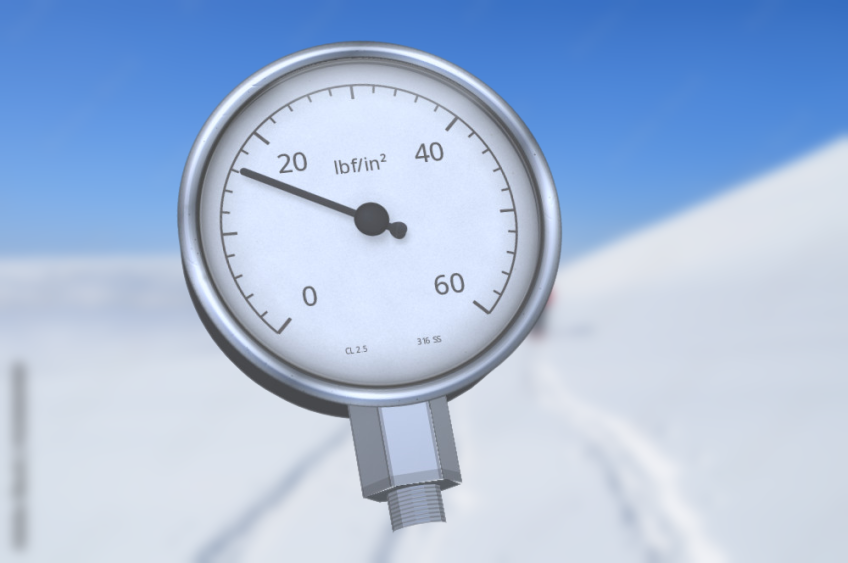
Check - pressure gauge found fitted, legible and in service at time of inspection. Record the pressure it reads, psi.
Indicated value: 16 psi
